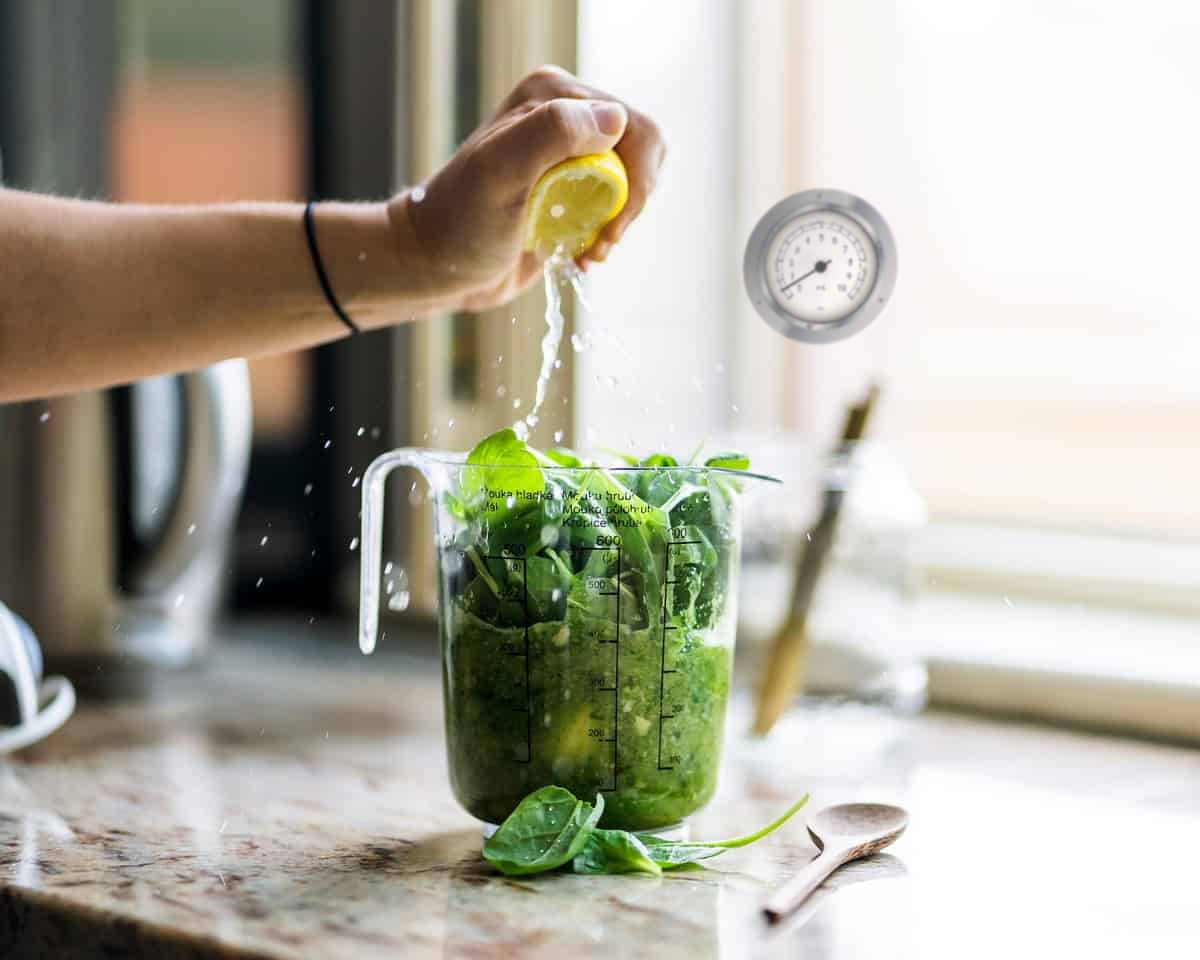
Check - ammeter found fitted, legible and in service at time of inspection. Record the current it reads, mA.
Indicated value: 0.5 mA
